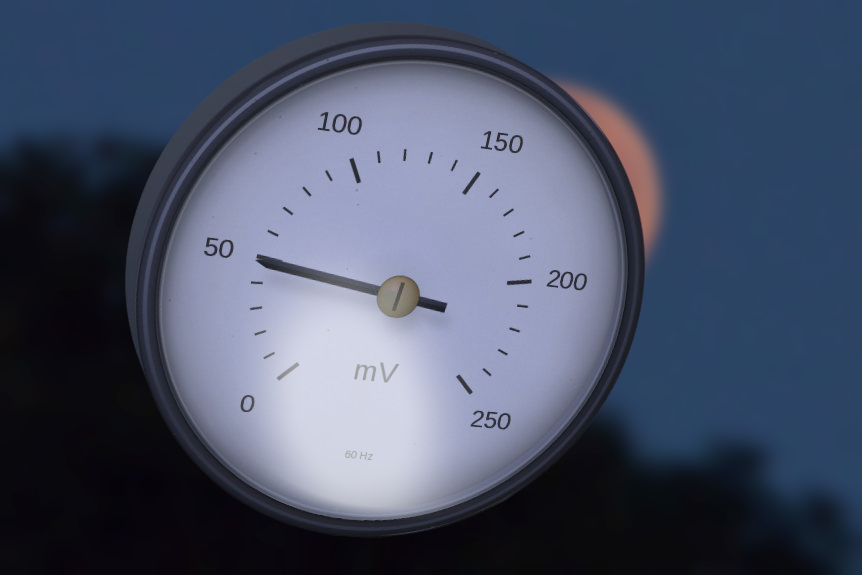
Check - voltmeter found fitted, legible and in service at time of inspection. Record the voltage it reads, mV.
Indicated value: 50 mV
